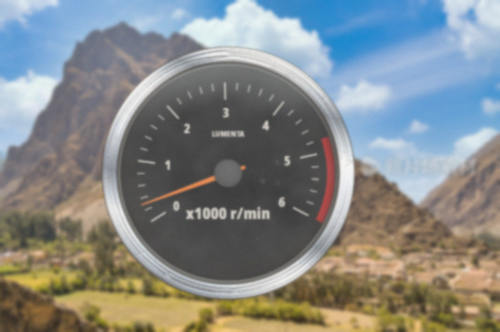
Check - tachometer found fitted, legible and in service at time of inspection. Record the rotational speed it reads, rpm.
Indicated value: 300 rpm
